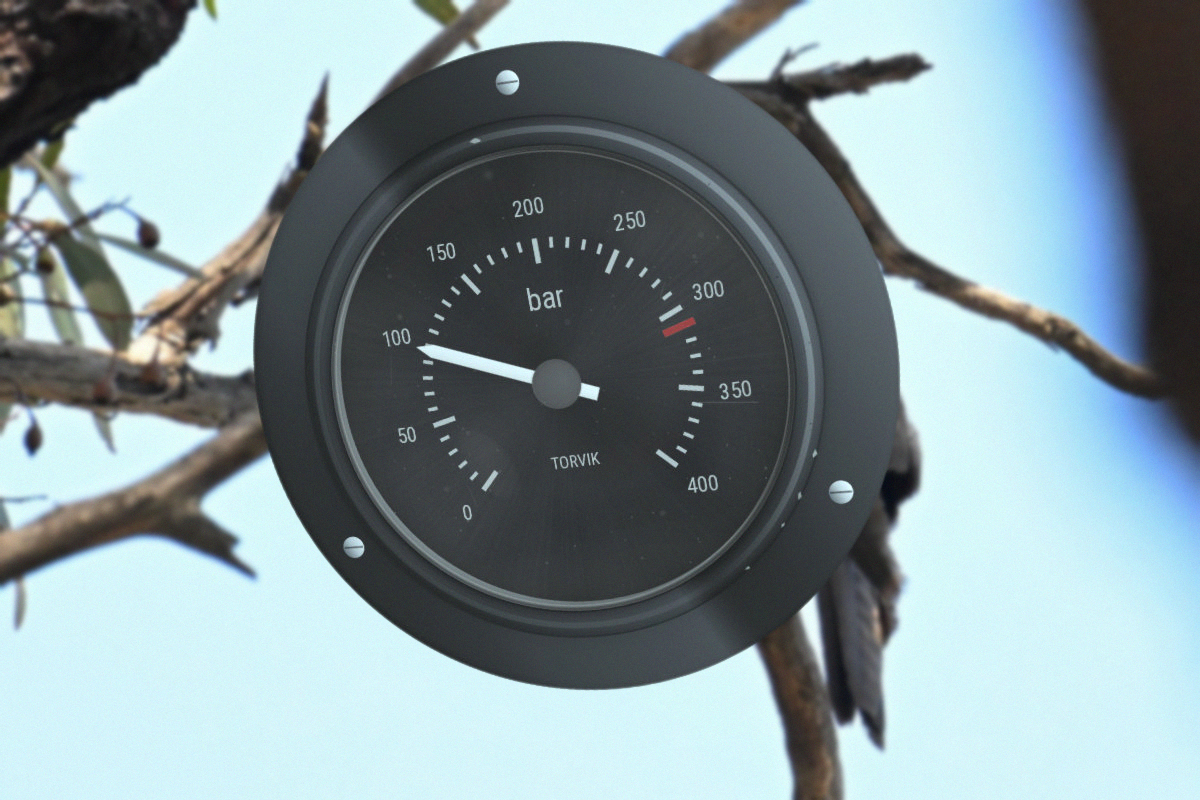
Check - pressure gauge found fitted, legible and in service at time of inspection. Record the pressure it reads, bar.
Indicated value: 100 bar
